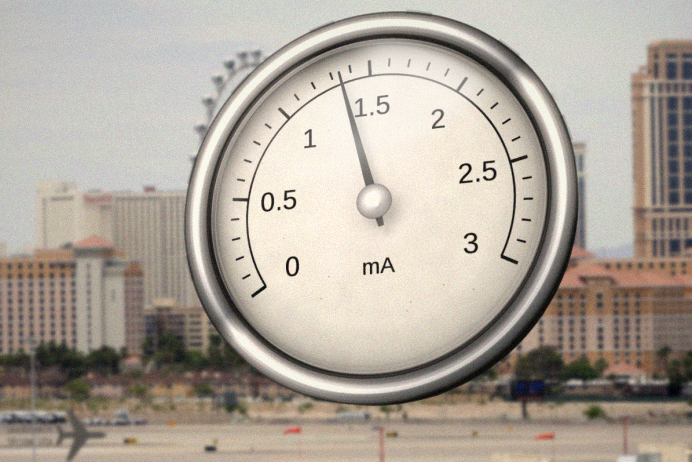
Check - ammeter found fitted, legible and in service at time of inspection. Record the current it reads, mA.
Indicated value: 1.35 mA
